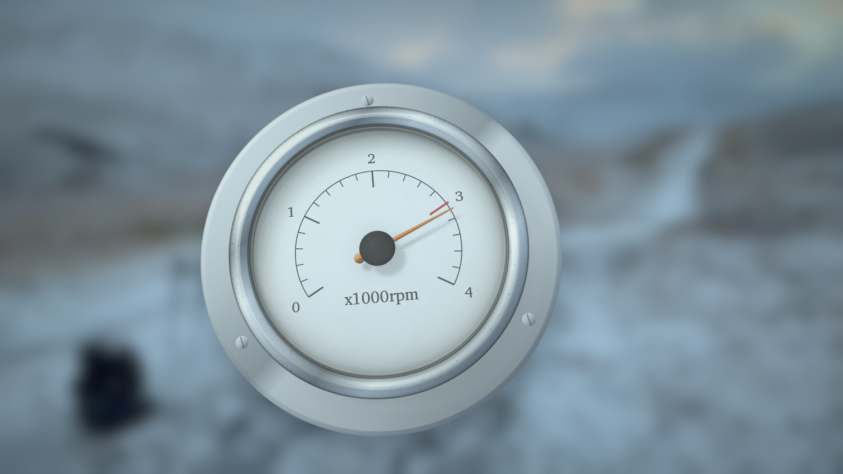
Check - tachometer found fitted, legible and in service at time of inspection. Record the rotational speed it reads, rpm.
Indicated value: 3100 rpm
